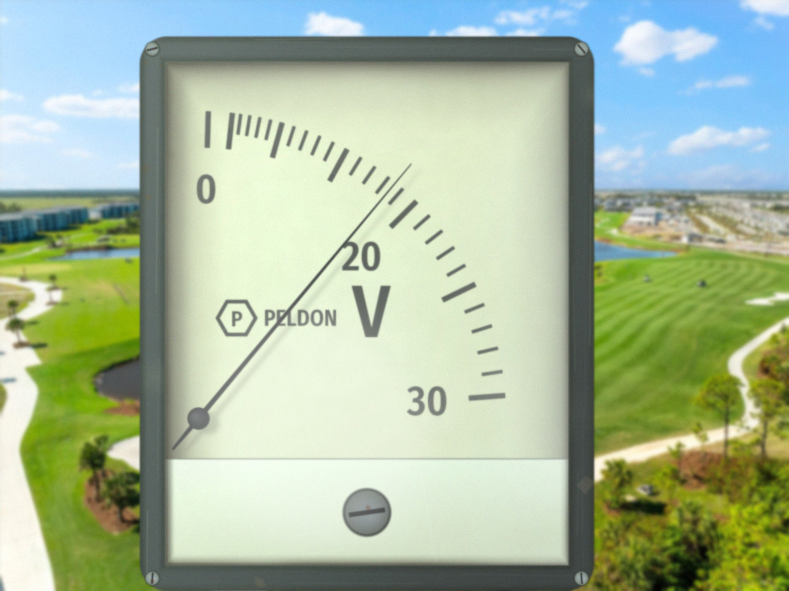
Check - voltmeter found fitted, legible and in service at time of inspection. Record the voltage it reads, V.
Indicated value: 18.5 V
